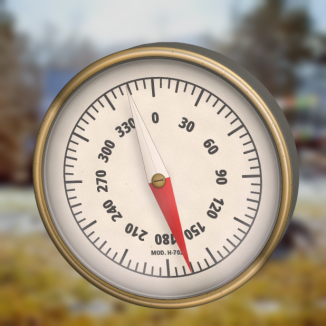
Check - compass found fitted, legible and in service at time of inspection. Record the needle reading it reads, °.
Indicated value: 165 °
